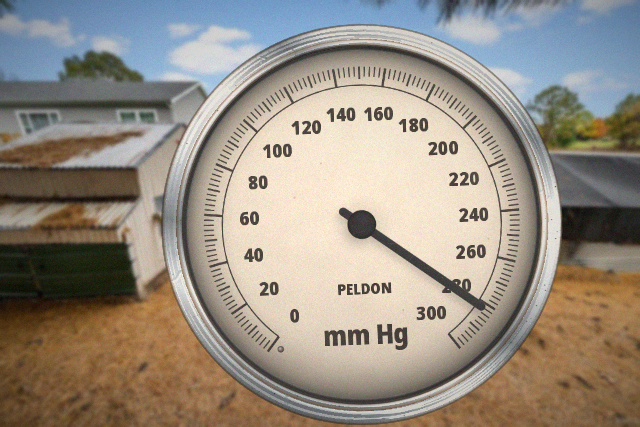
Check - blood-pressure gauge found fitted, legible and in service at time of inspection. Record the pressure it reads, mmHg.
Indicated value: 282 mmHg
